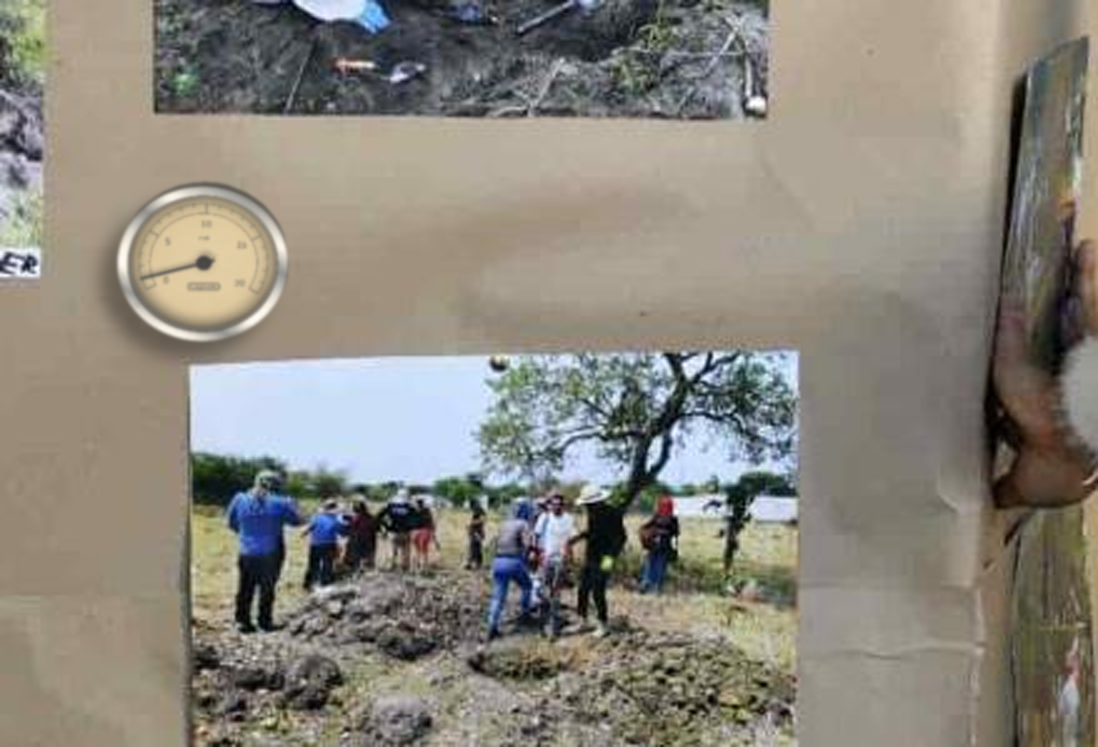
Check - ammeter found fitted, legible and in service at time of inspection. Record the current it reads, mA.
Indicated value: 1 mA
